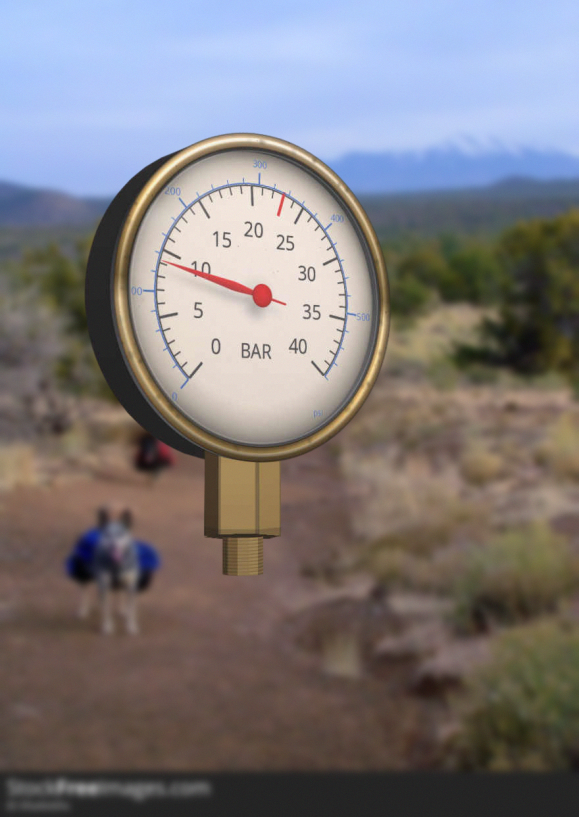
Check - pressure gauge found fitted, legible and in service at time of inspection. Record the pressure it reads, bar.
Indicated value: 9 bar
